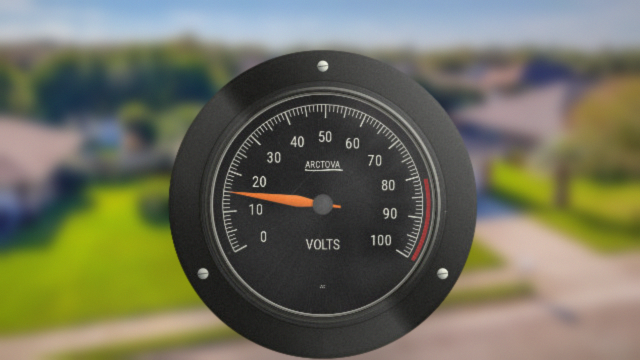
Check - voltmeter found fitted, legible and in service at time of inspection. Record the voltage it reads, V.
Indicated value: 15 V
